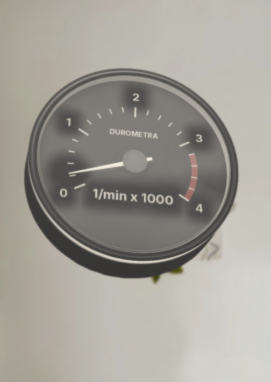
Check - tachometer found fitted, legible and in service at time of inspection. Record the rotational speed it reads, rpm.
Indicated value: 200 rpm
